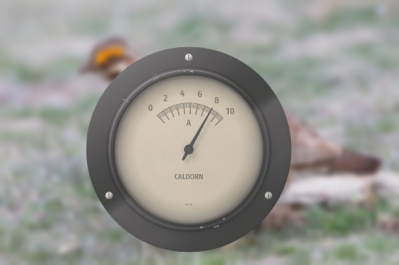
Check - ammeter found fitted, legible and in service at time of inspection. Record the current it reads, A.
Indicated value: 8 A
